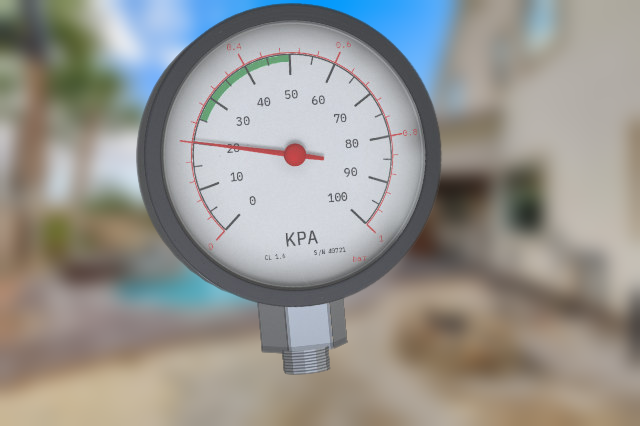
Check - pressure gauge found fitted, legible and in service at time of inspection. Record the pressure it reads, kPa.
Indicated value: 20 kPa
